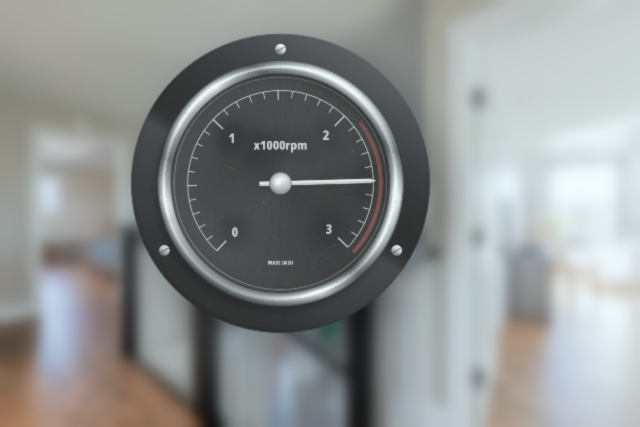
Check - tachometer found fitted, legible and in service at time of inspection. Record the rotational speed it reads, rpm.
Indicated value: 2500 rpm
